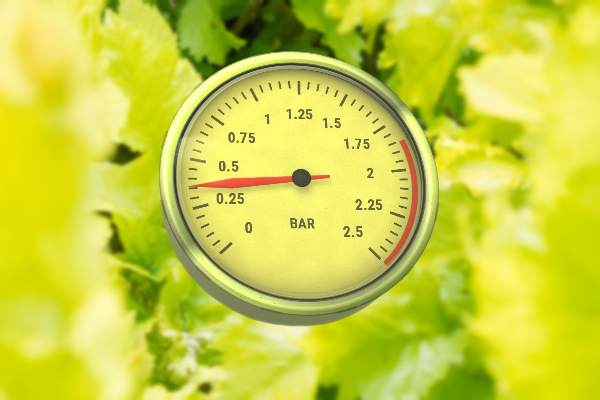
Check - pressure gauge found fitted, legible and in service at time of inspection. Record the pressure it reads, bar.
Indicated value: 0.35 bar
